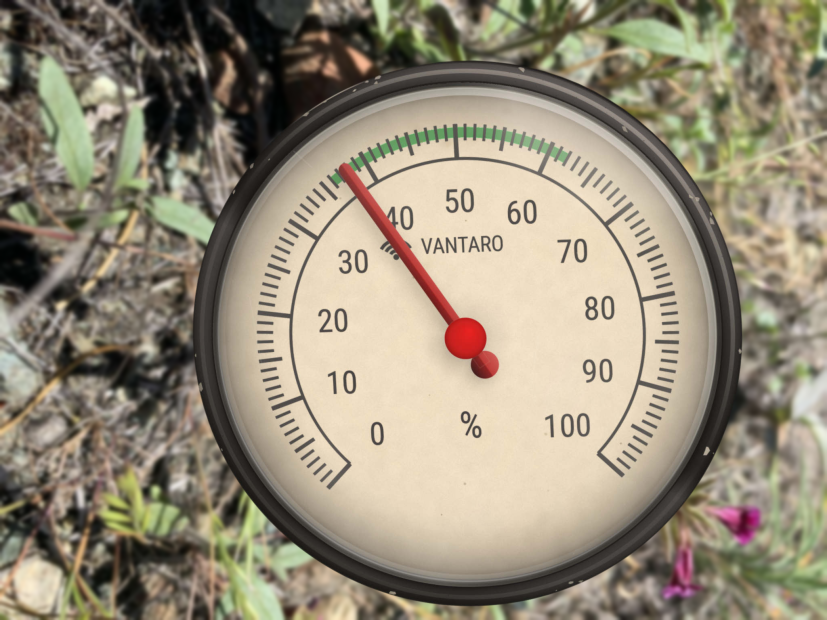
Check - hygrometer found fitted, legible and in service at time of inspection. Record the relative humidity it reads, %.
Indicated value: 38 %
